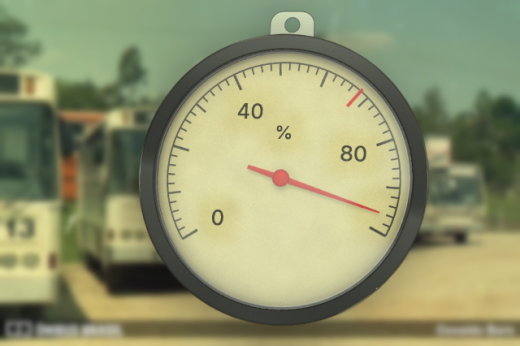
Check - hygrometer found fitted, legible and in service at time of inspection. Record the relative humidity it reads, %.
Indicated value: 96 %
